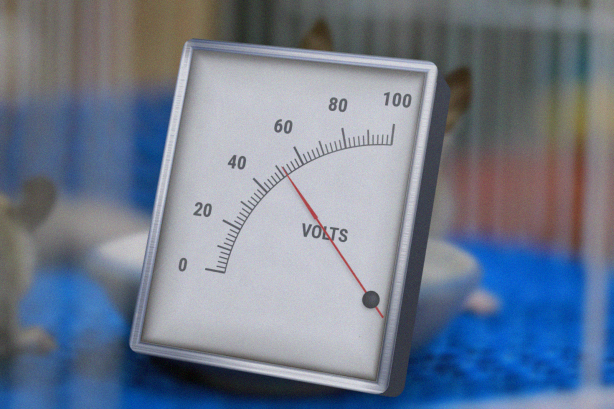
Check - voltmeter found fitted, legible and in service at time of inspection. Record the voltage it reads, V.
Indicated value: 52 V
